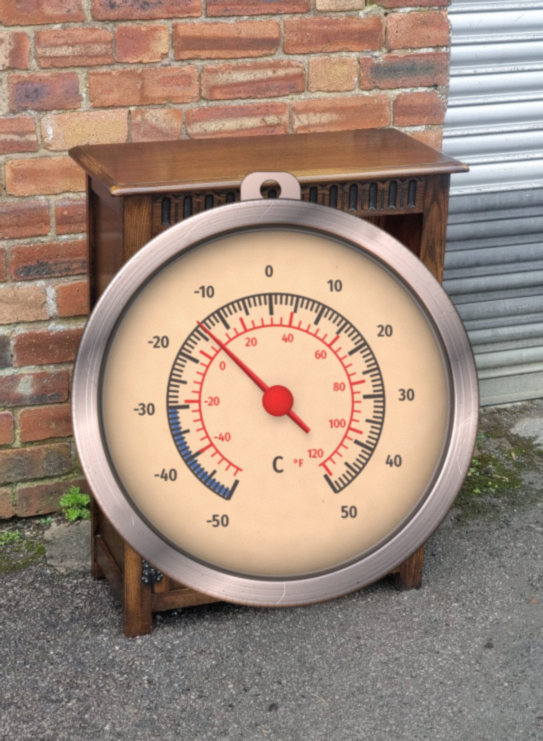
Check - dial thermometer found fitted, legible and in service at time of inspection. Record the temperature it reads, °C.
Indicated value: -14 °C
